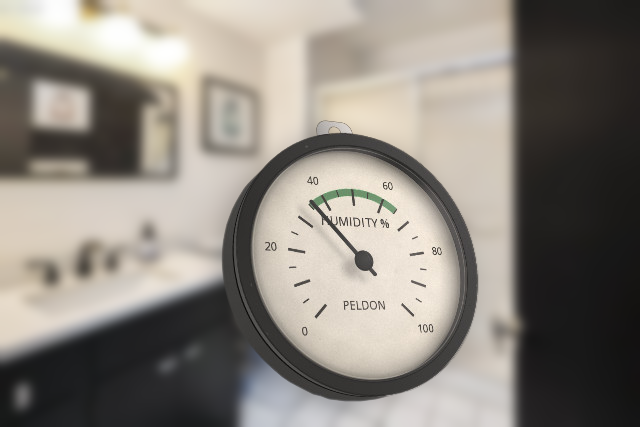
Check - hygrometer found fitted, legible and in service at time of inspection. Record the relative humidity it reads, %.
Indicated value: 35 %
